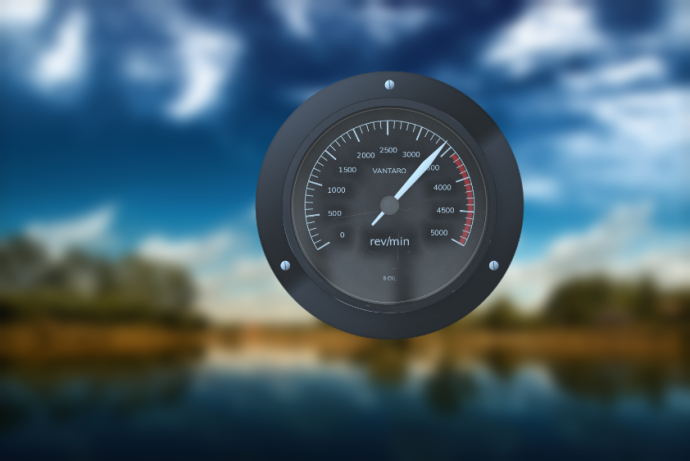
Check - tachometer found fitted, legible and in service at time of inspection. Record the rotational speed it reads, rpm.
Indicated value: 3400 rpm
